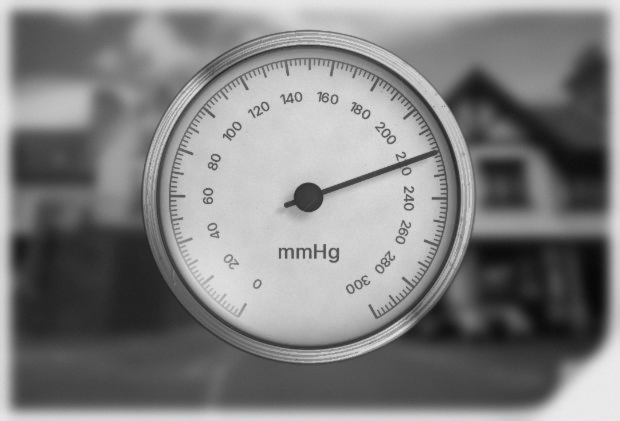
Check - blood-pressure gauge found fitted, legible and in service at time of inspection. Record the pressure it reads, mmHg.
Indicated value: 220 mmHg
